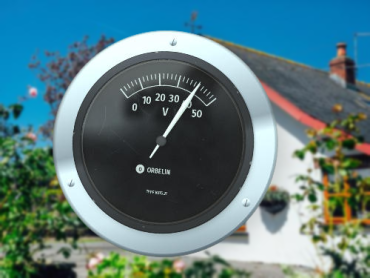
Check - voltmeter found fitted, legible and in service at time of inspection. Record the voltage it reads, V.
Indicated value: 40 V
